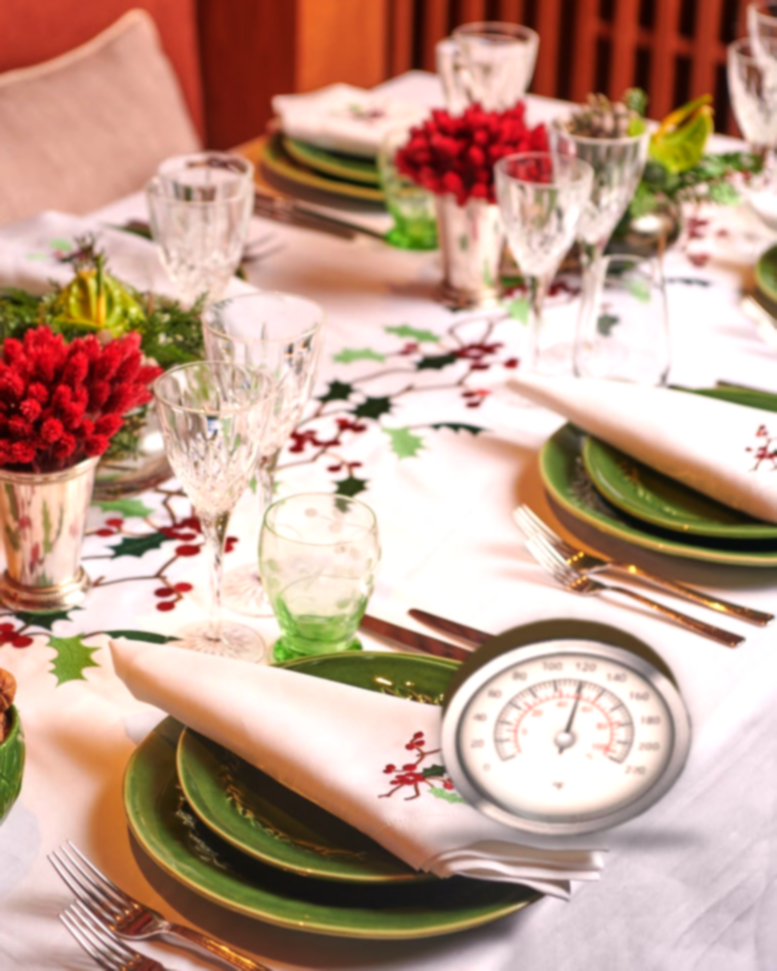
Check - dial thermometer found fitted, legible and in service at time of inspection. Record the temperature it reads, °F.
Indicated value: 120 °F
